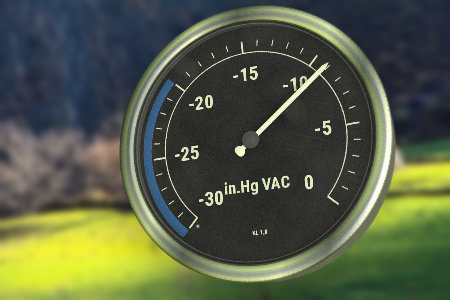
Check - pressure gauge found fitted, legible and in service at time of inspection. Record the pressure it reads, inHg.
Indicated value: -9 inHg
